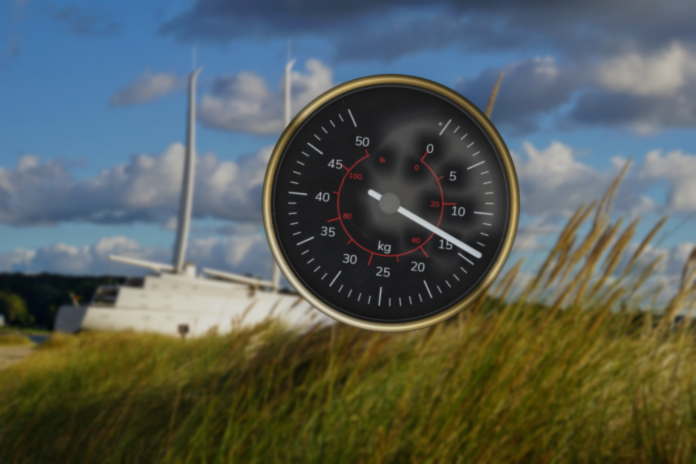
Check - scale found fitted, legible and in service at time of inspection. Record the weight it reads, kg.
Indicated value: 14 kg
